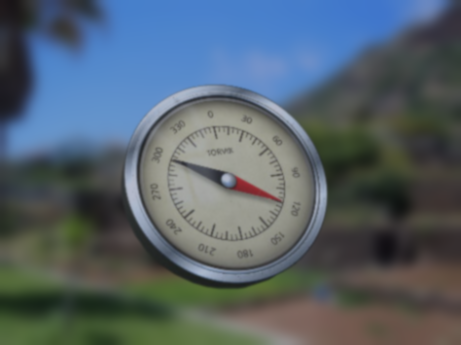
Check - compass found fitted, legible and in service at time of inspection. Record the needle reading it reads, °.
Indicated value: 120 °
